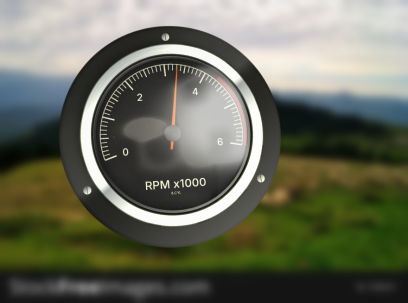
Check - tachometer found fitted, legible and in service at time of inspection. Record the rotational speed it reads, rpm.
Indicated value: 3300 rpm
